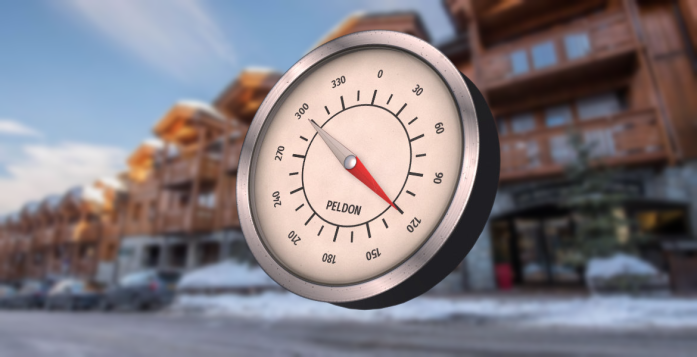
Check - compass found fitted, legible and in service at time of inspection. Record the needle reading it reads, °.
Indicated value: 120 °
